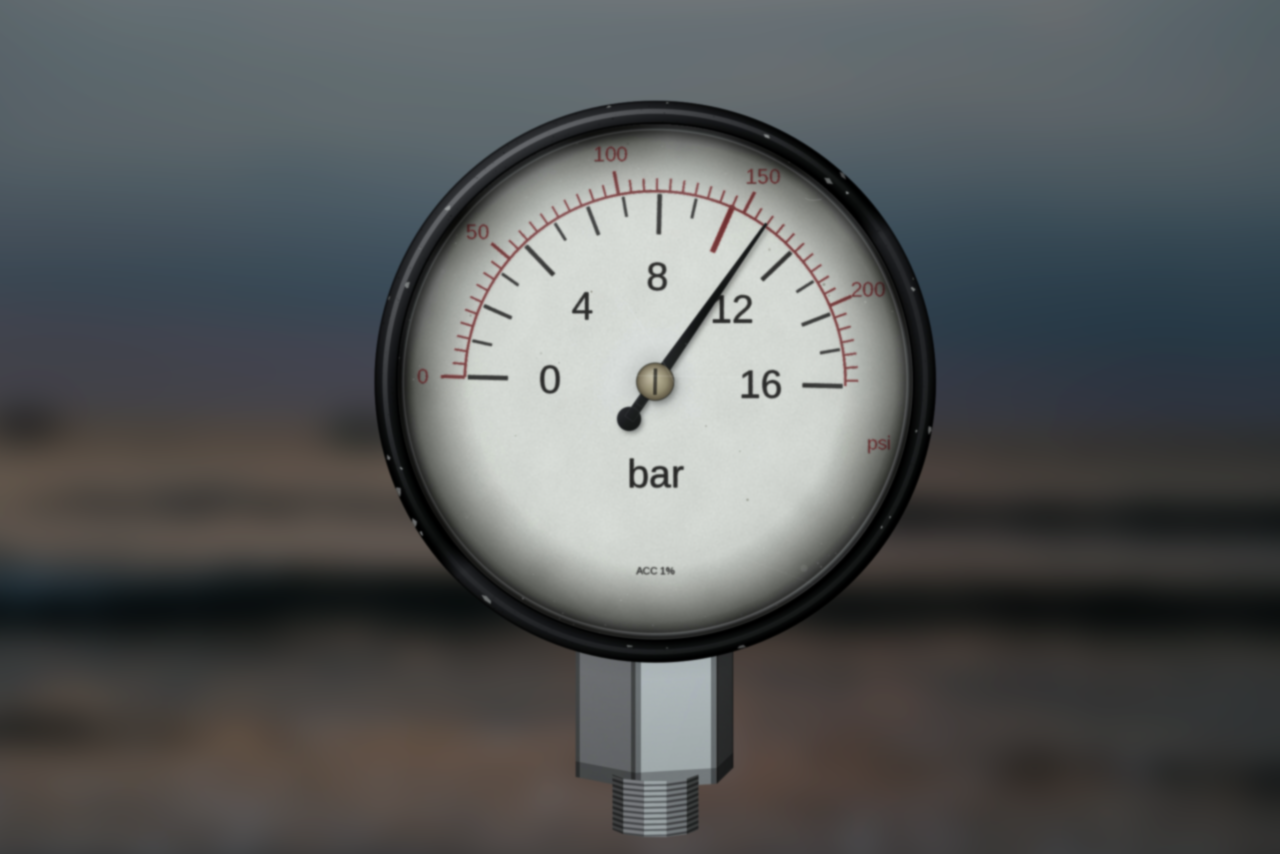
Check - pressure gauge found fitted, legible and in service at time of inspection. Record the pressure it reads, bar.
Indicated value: 11 bar
